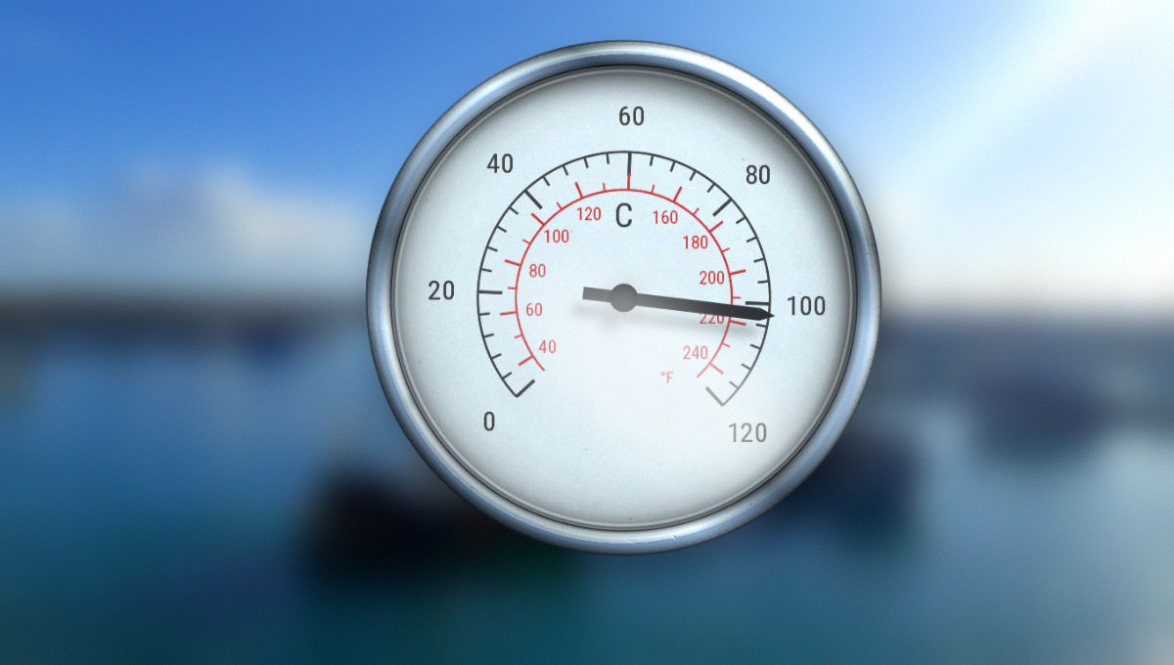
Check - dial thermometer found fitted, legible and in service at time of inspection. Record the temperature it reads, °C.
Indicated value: 102 °C
